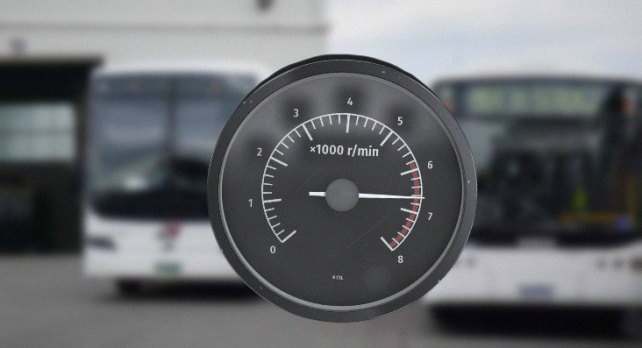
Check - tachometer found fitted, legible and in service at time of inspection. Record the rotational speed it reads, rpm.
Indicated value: 6600 rpm
